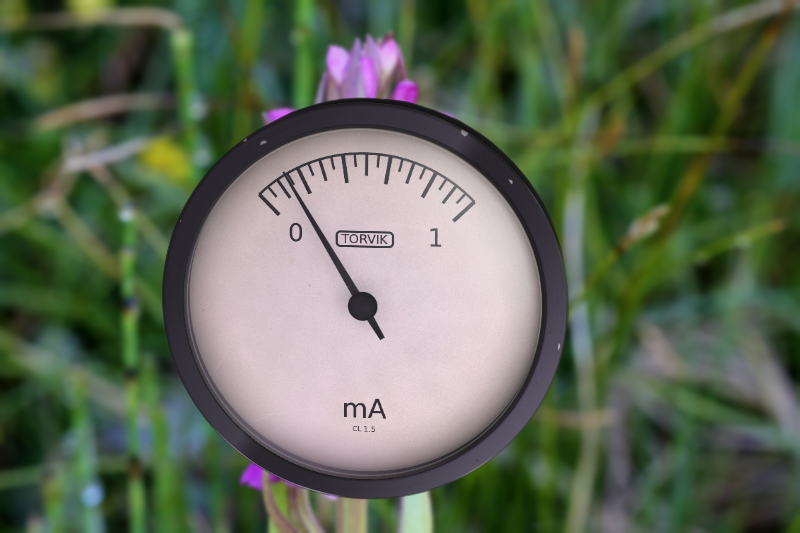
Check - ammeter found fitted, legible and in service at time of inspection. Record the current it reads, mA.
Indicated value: 0.15 mA
